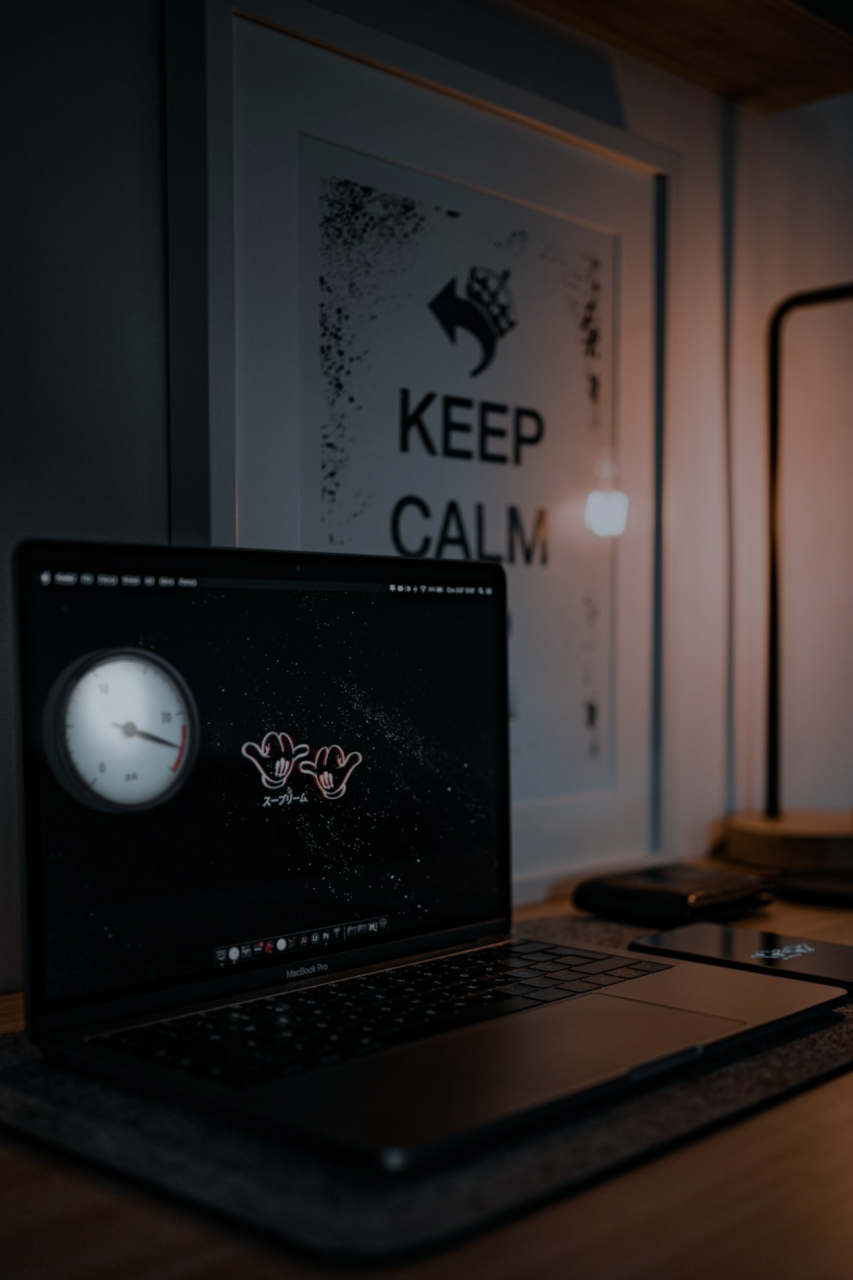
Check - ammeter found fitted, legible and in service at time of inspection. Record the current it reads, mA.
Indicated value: 23 mA
